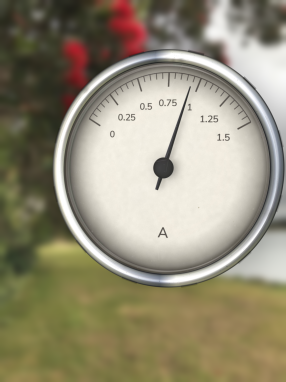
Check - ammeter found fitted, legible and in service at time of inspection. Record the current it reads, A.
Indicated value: 0.95 A
